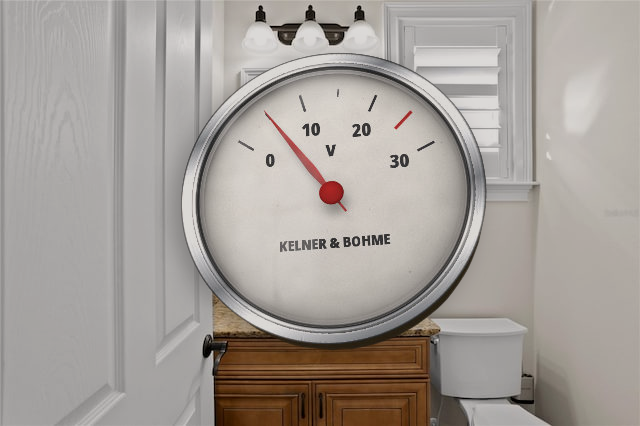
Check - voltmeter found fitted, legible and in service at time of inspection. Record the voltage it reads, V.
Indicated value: 5 V
